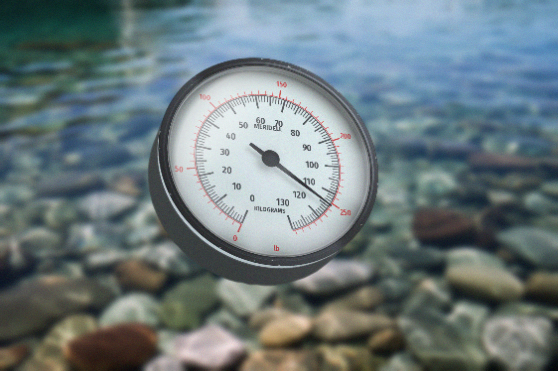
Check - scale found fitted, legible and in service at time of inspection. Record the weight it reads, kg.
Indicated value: 115 kg
